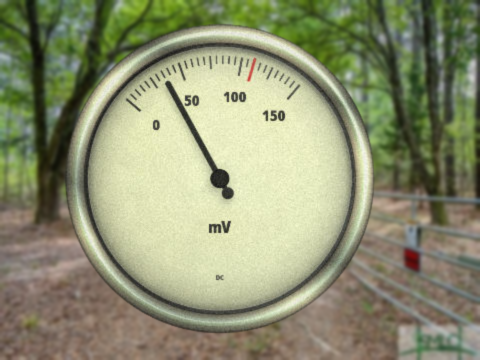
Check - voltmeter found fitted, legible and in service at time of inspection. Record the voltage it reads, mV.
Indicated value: 35 mV
